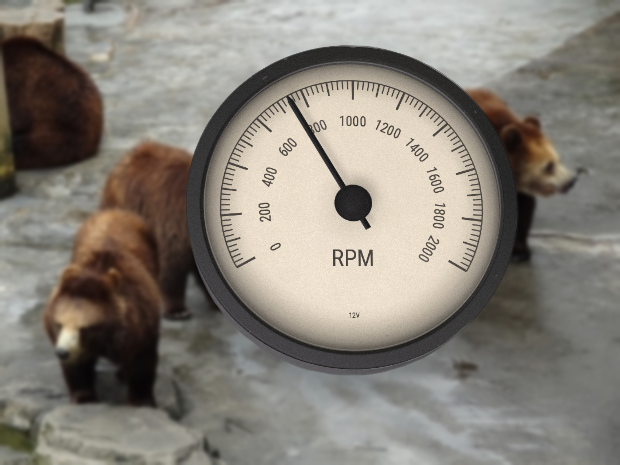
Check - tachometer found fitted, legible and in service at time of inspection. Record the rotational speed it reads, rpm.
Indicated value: 740 rpm
